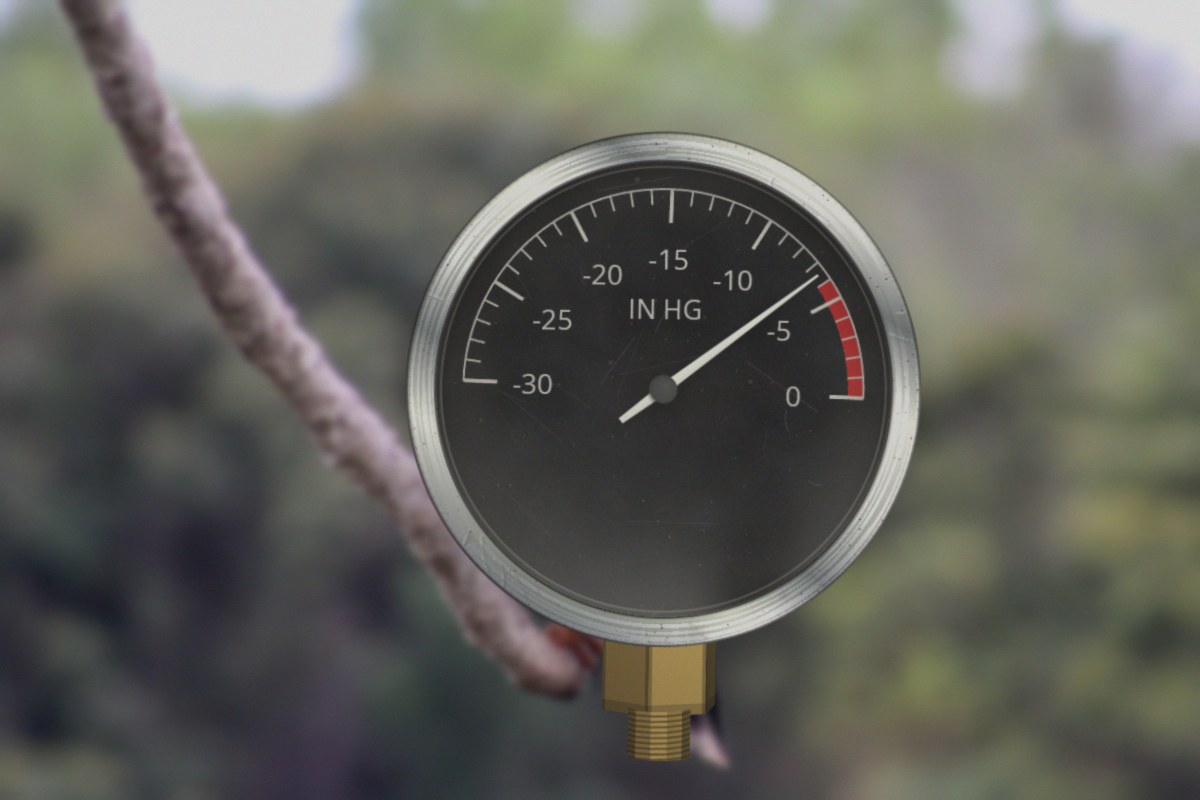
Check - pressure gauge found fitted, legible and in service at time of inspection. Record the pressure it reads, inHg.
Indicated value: -6.5 inHg
